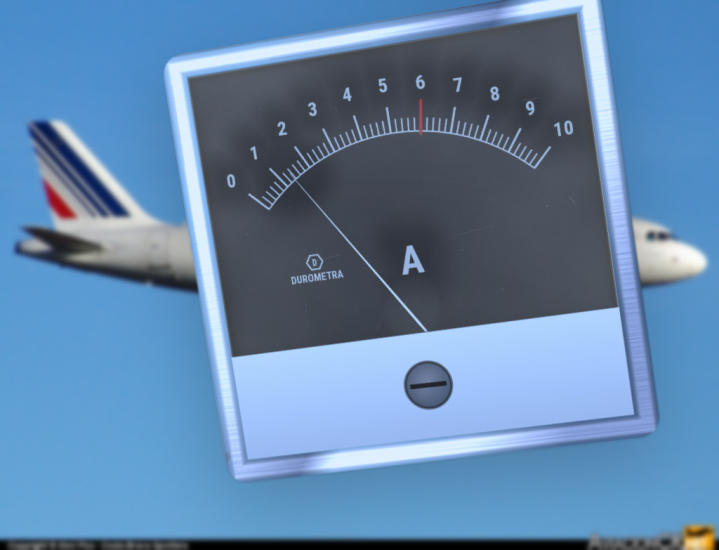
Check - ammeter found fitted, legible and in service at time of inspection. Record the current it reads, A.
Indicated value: 1.4 A
